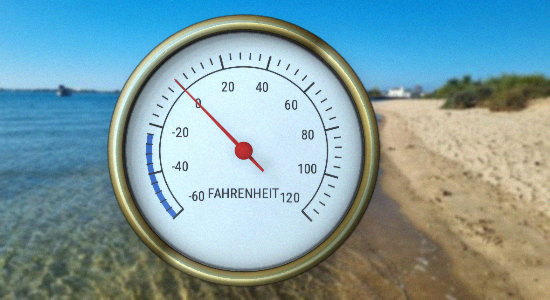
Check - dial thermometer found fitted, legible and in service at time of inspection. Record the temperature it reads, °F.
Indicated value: 0 °F
